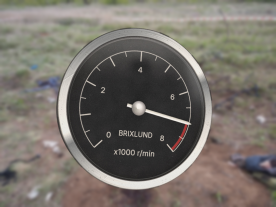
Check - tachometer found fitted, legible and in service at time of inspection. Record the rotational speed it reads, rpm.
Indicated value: 7000 rpm
